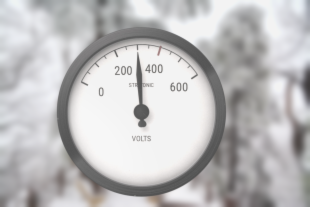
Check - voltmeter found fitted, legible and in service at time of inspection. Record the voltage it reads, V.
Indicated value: 300 V
